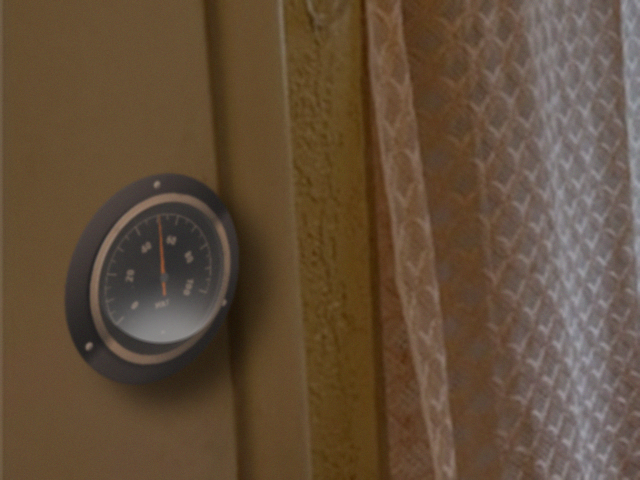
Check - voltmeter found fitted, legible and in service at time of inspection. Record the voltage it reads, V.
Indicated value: 50 V
